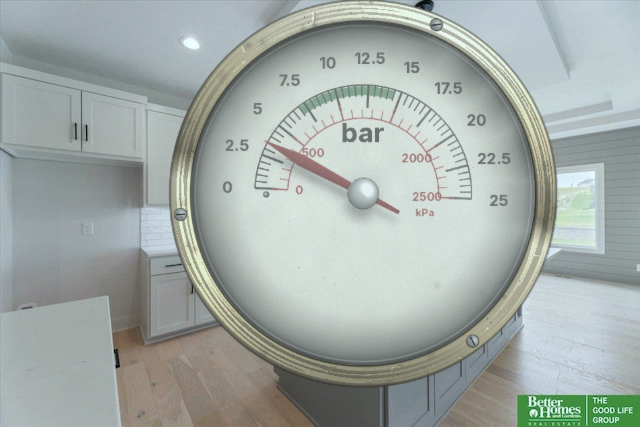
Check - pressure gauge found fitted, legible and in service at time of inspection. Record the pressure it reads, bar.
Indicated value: 3.5 bar
